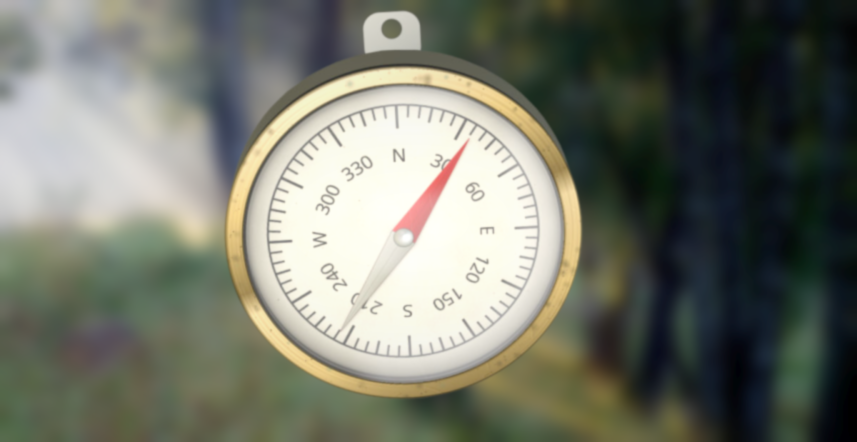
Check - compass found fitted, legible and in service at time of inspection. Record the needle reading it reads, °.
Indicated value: 35 °
